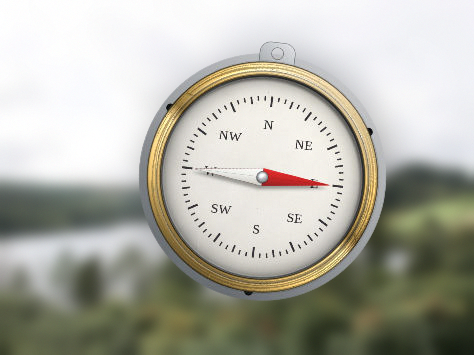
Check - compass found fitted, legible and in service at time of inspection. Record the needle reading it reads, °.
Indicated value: 90 °
